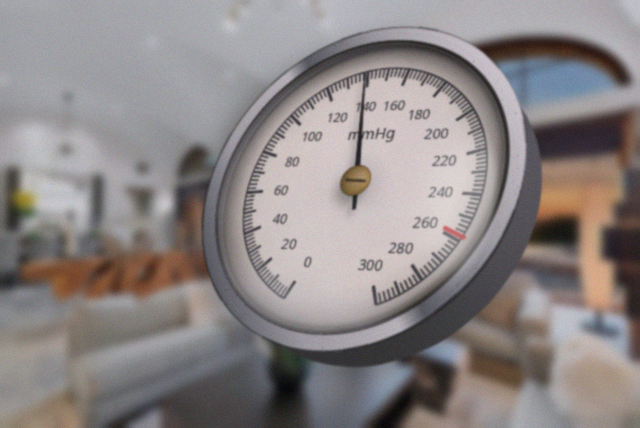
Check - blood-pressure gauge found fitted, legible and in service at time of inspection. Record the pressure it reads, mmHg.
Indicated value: 140 mmHg
